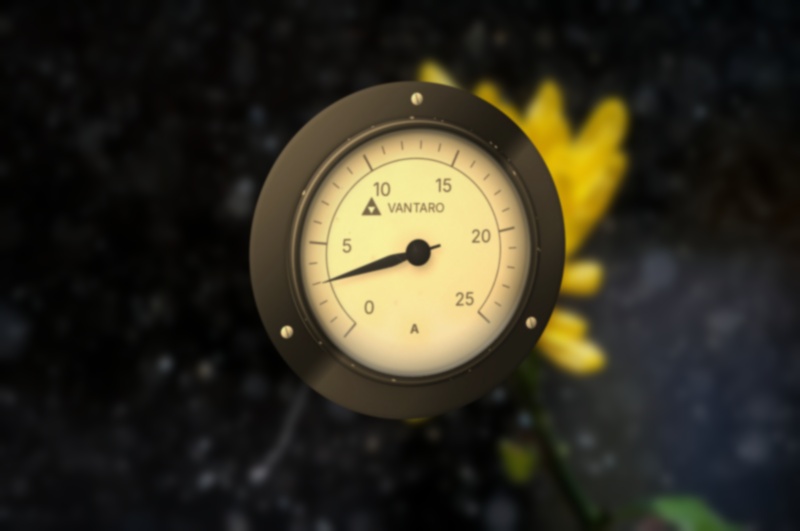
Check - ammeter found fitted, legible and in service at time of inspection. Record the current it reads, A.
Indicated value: 3 A
